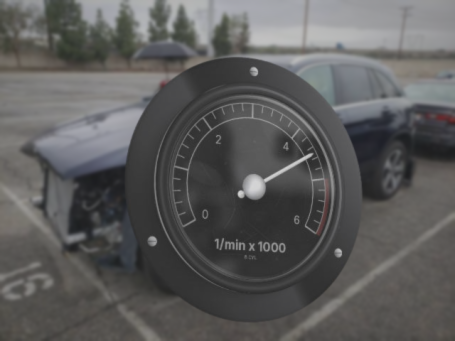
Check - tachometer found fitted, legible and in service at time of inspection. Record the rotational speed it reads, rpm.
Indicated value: 4500 rpm
